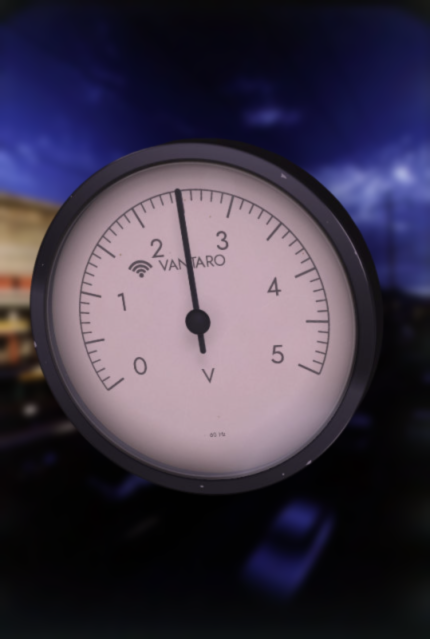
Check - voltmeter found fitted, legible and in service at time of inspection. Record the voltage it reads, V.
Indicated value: 2.5 V
